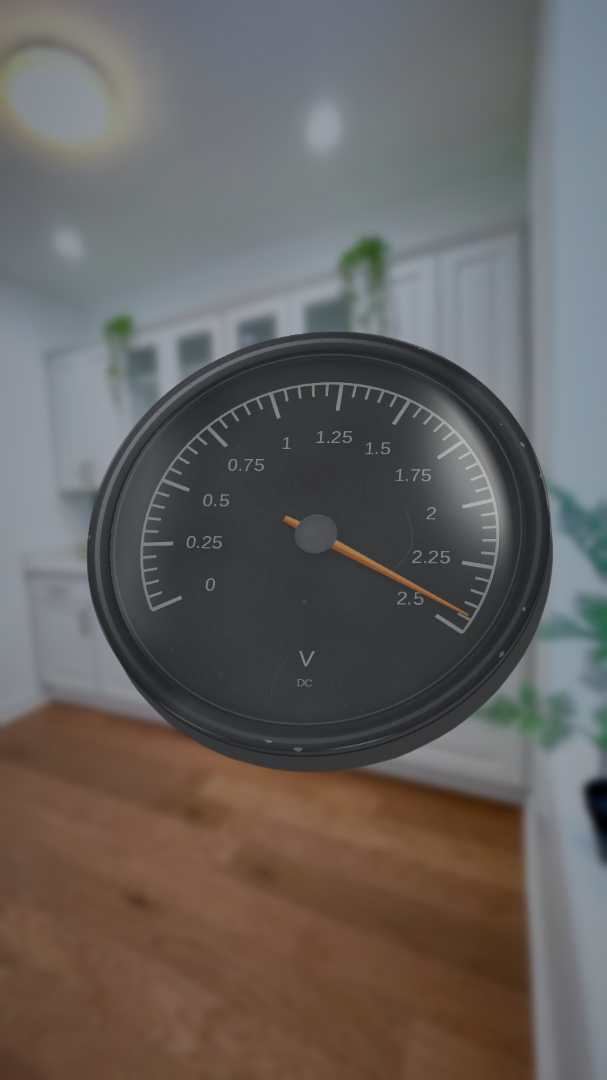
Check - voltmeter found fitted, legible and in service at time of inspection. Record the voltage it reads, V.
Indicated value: 2.45 V
